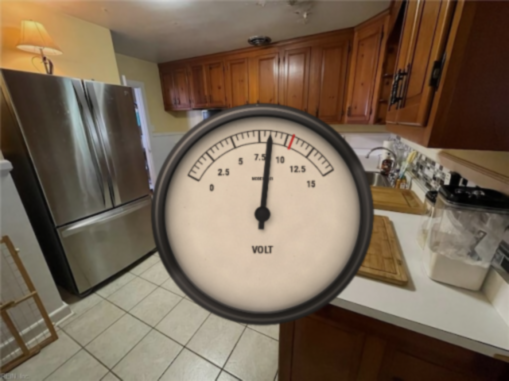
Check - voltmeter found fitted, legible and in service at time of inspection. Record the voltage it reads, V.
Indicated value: 8.5 V
